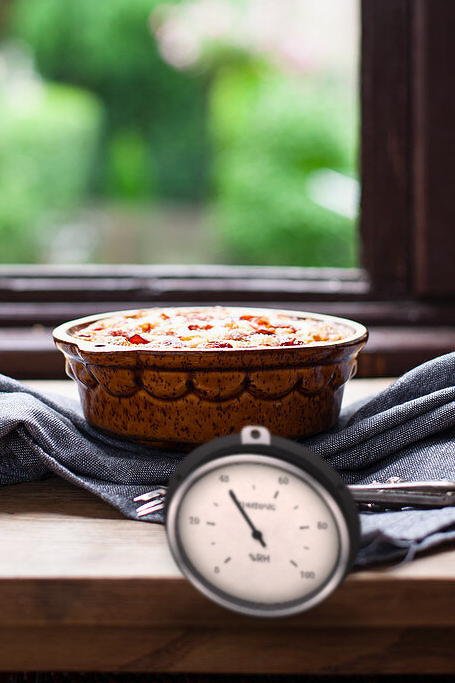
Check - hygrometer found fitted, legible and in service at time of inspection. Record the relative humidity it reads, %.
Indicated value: 40 %
